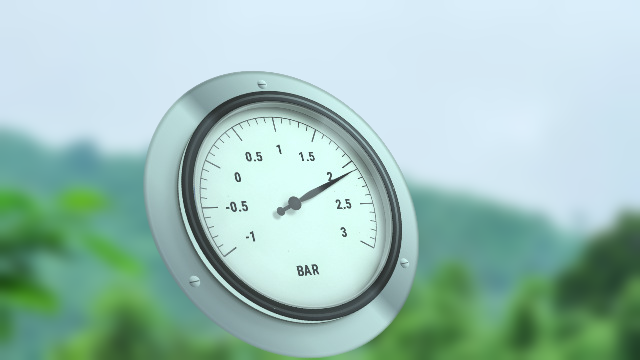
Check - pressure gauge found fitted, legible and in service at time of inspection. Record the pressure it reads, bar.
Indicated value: 2.1 bar
